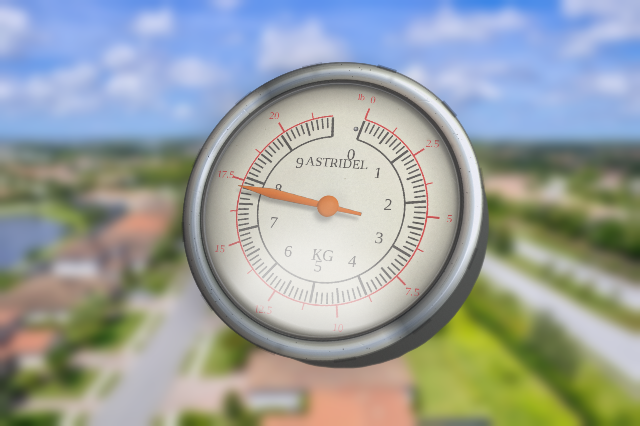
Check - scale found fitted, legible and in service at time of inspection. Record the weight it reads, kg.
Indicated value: 7.8 kg
